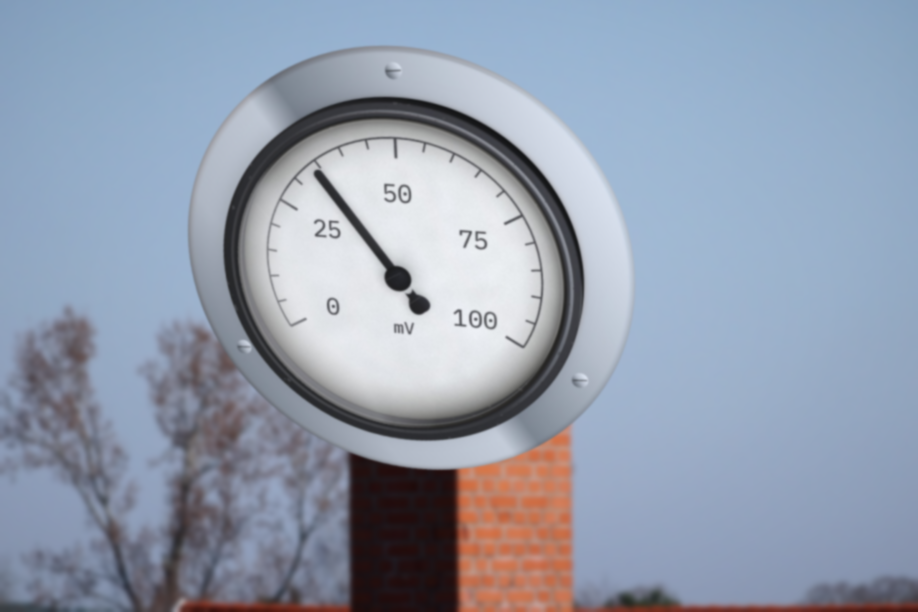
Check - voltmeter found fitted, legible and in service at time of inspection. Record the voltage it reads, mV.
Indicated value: 35 mV
